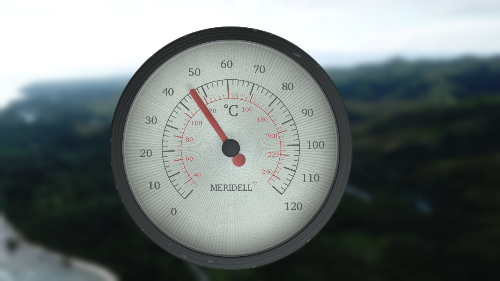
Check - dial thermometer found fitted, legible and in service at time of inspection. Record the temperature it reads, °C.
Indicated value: 46 °C
